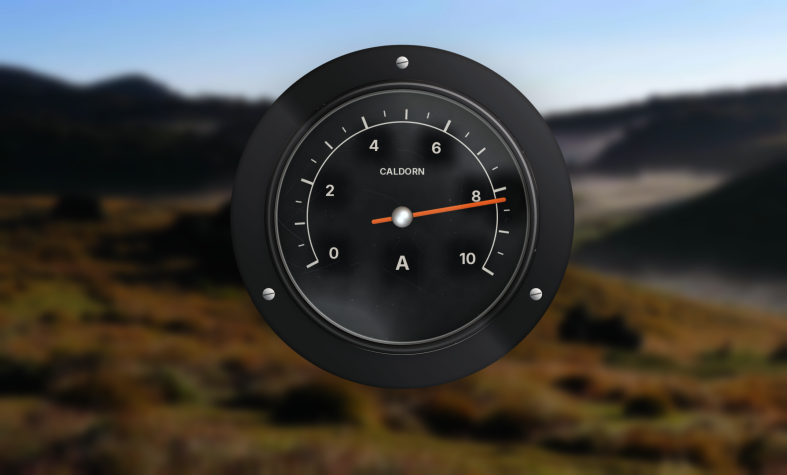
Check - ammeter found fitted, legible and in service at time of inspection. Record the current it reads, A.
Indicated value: 8.25 A
